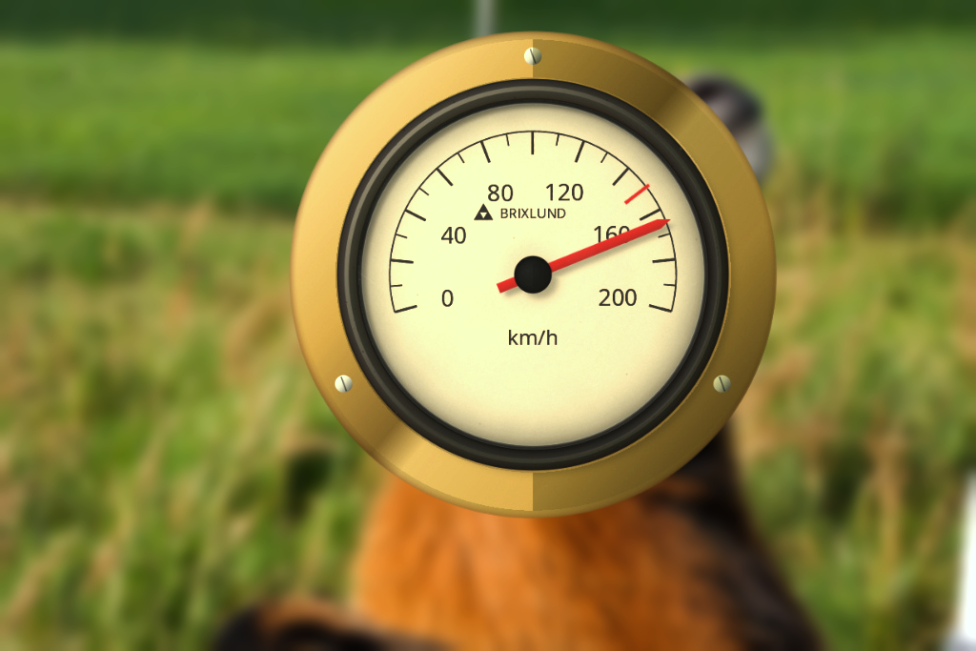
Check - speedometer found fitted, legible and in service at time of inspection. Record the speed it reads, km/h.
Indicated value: 165 km/h
